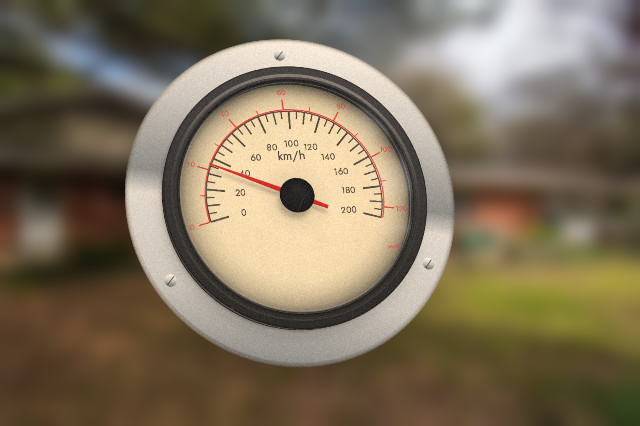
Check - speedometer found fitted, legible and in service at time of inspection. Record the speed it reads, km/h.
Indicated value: 35 km/h
